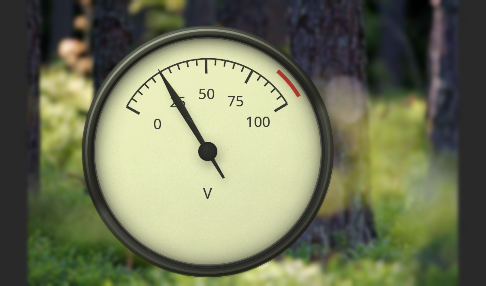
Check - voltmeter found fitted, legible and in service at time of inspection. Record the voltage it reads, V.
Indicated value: 25 V
